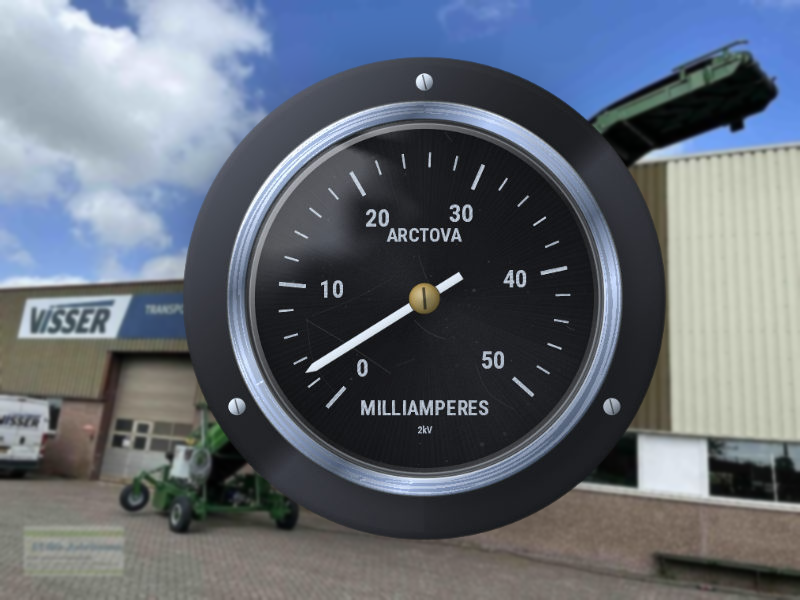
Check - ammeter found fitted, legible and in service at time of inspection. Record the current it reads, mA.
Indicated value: 3 mA
